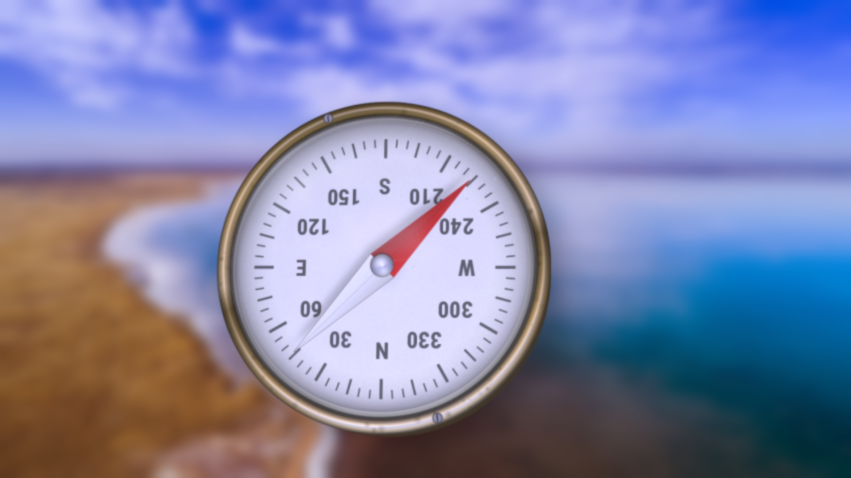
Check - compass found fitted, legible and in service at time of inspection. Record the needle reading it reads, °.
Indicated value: 225 °
